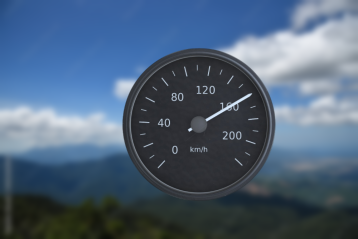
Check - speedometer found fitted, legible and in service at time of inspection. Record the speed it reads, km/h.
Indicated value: 160 km/h
